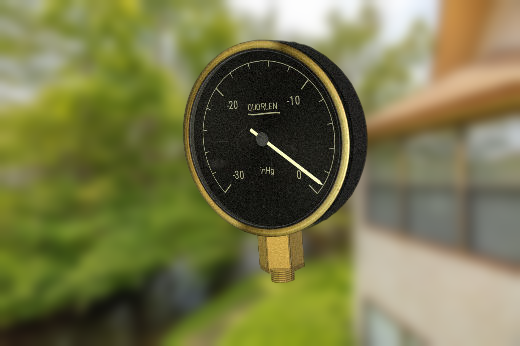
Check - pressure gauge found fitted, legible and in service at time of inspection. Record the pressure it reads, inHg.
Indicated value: -1 inHg
